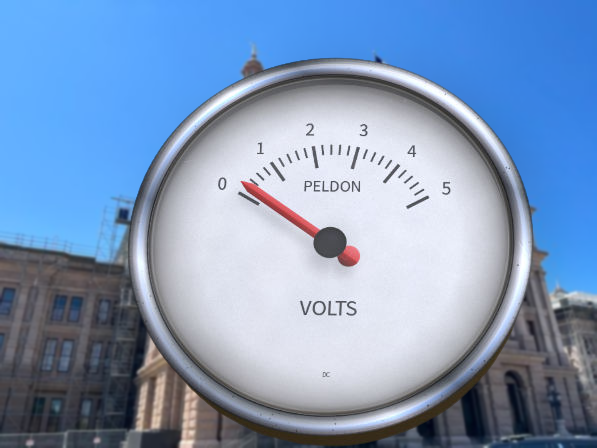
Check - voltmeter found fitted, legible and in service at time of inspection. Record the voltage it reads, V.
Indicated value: 0.2 V
